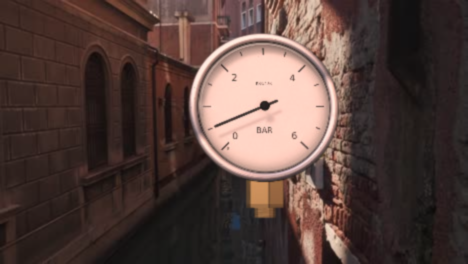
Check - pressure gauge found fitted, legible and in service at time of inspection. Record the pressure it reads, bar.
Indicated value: 0.5 bar
